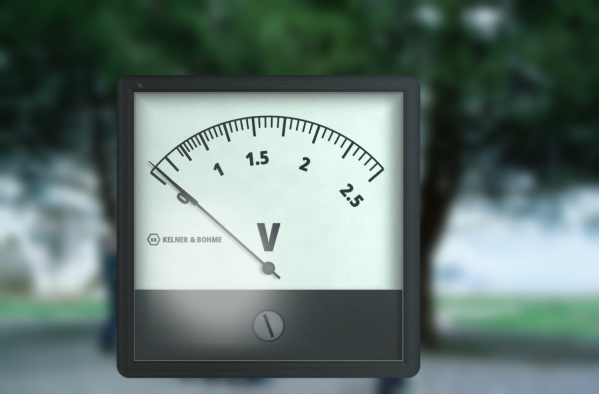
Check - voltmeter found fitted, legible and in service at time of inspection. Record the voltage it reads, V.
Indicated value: 0.25 V
